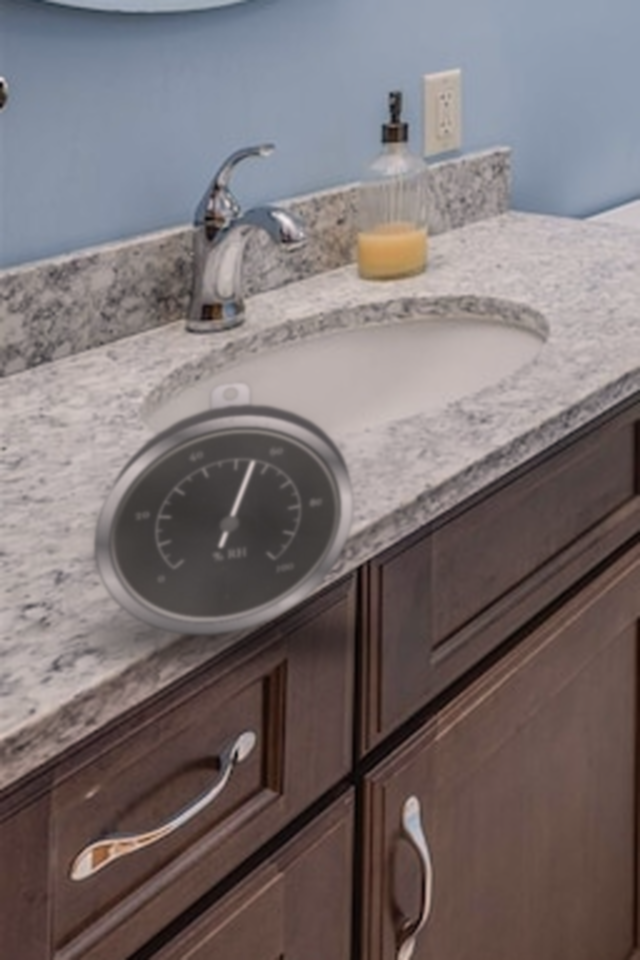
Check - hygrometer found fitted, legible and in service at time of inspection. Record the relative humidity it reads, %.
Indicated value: 55 %
